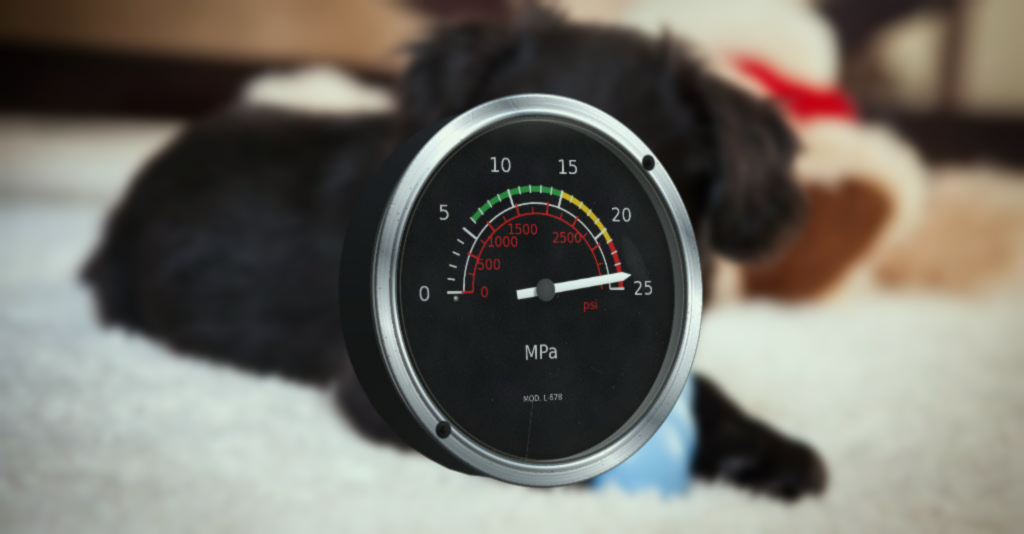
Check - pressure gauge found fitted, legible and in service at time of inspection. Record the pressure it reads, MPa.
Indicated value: 24 MPa
